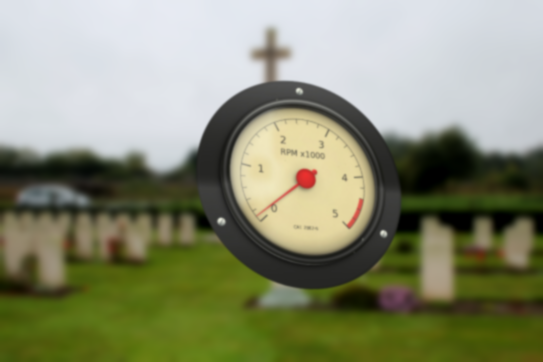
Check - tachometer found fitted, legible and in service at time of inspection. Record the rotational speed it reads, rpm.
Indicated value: 100 rpm
